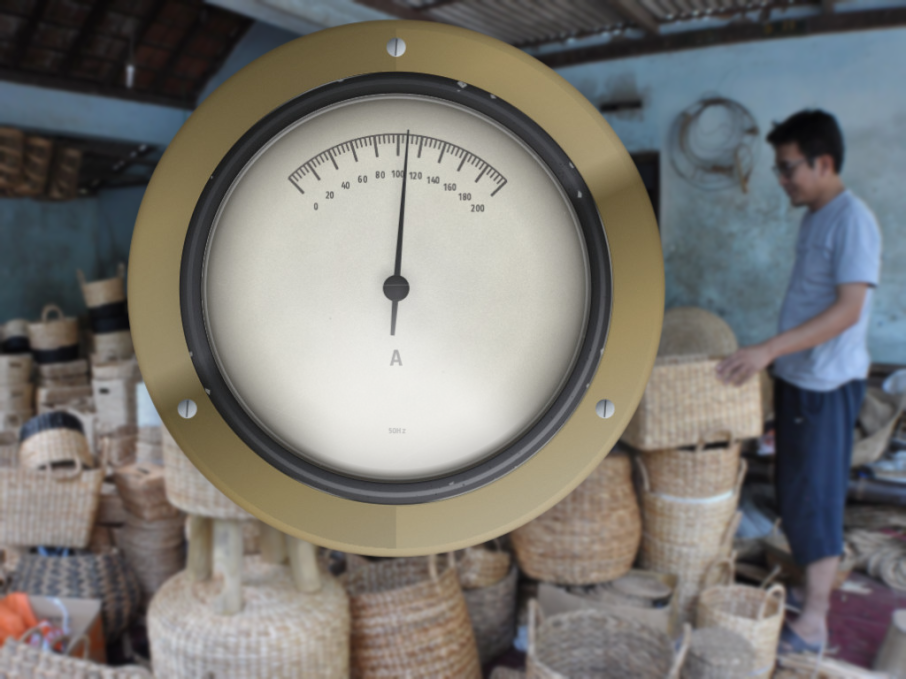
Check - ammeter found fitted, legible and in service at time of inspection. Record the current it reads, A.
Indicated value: 108 A
